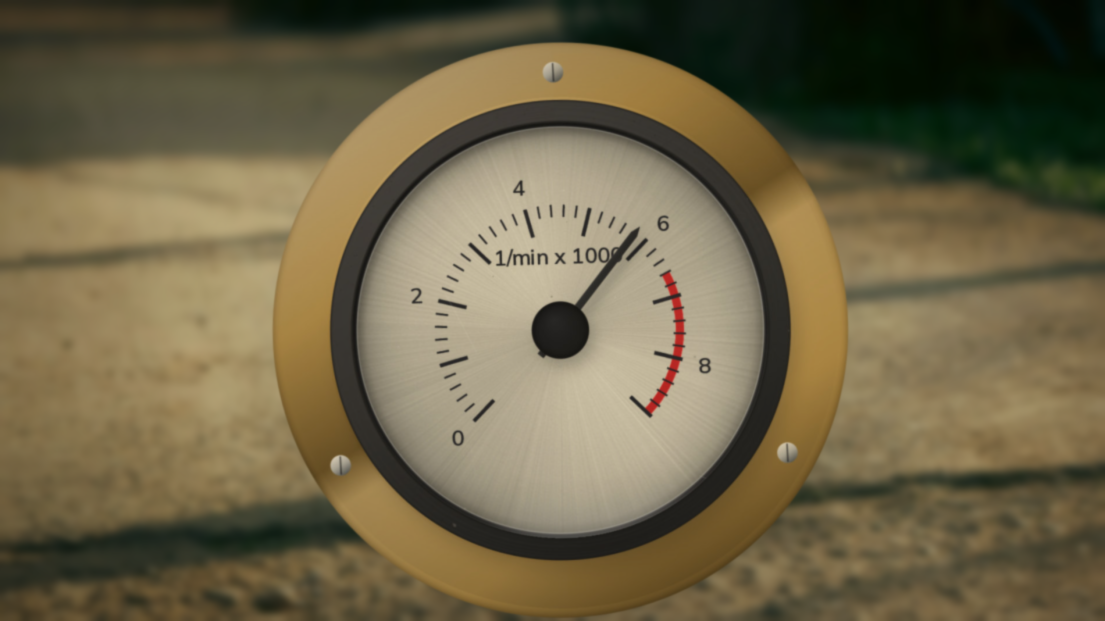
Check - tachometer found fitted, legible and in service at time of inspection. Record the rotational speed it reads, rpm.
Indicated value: 5800 rpm
